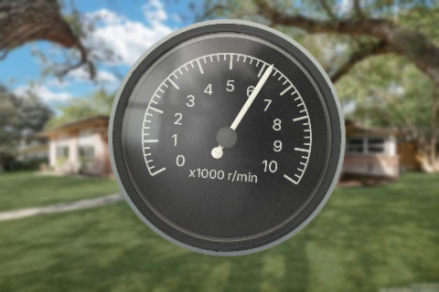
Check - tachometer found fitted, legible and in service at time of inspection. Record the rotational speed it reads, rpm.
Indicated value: 6200 rpm
